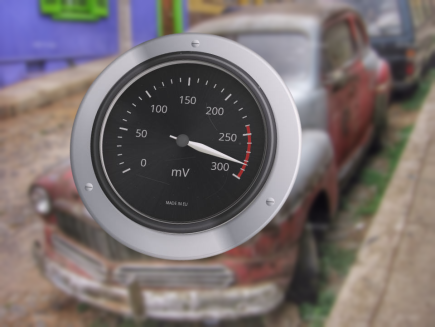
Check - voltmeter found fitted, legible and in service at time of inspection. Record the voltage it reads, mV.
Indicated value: 285 mV
